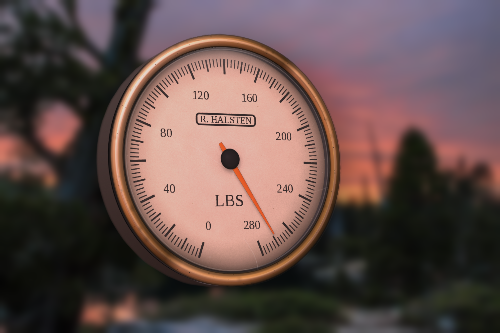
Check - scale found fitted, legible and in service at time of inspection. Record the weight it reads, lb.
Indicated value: 270 lb
